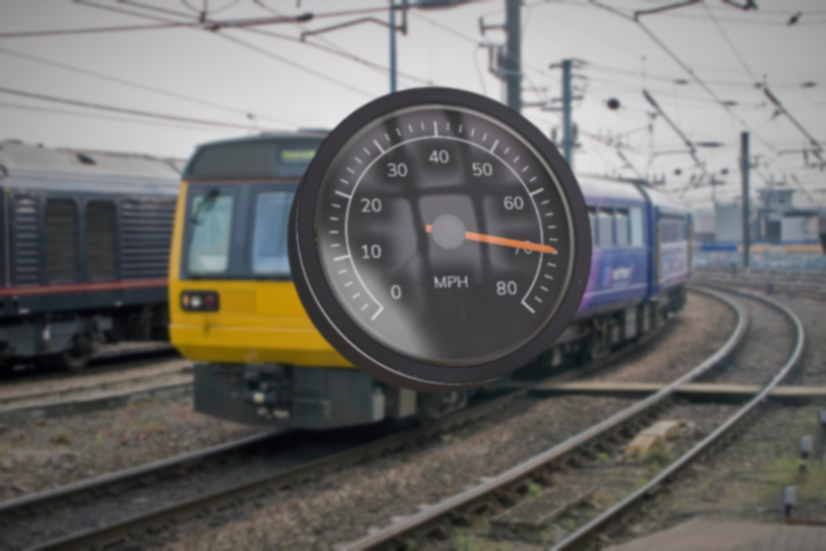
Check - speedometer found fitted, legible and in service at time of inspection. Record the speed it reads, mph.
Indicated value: 70 mph
